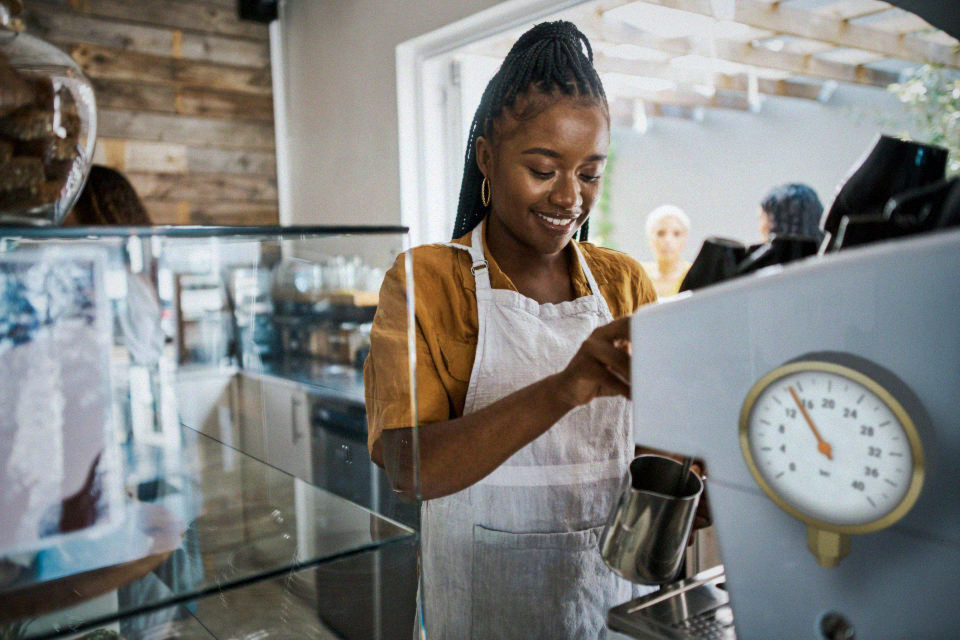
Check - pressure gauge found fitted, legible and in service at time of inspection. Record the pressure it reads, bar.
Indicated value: 15 bar
